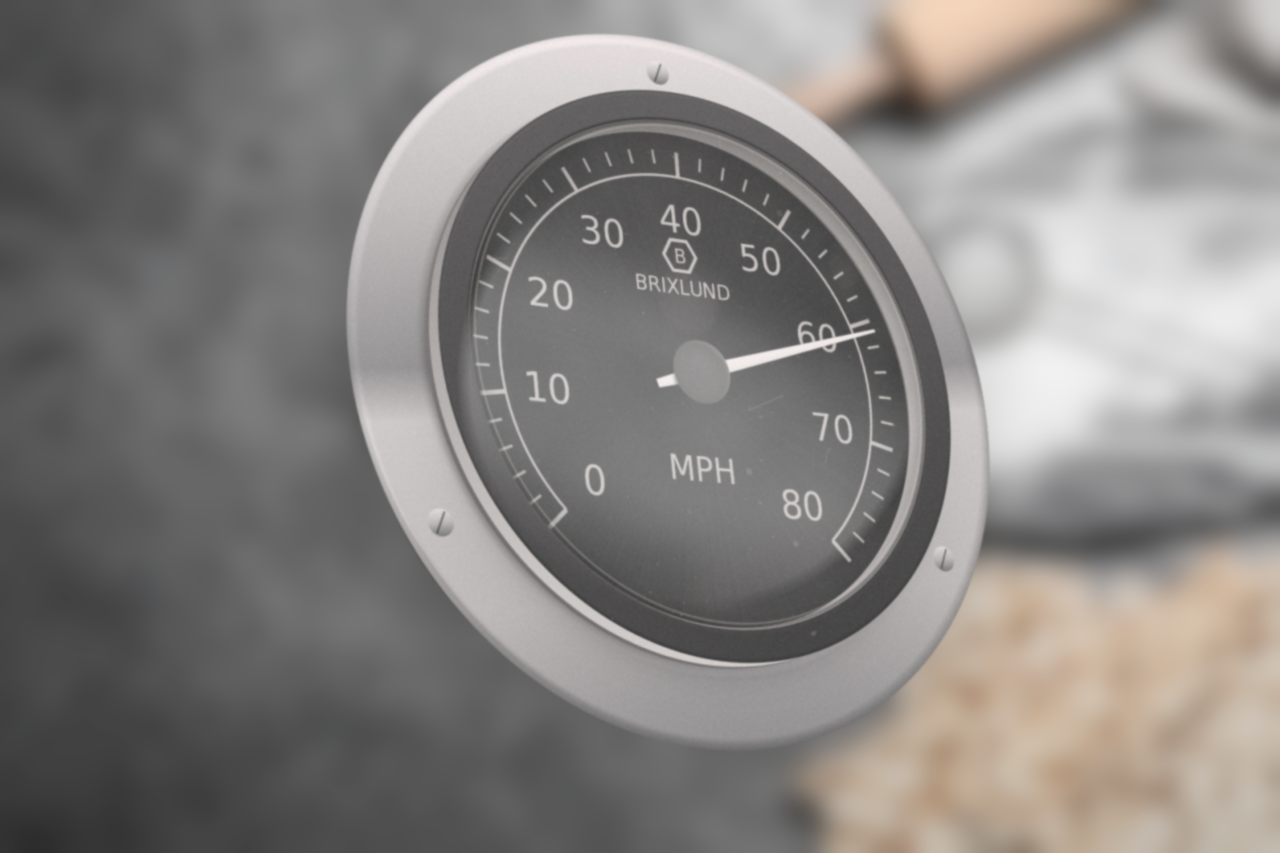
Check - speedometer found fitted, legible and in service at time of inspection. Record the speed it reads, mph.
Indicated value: 61 mph
